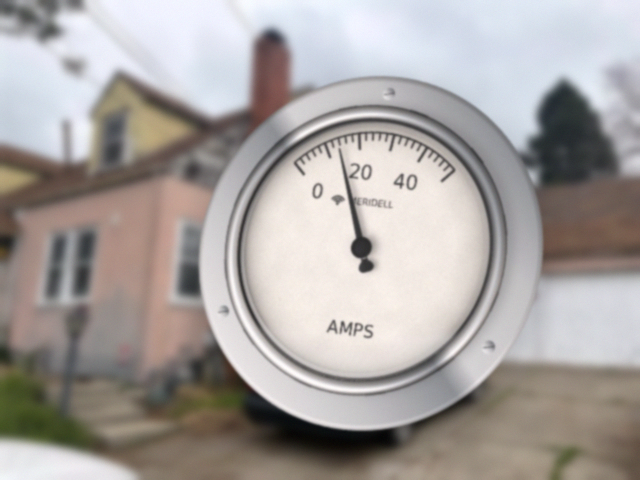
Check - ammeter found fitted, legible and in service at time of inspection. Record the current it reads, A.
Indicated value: 14 A
